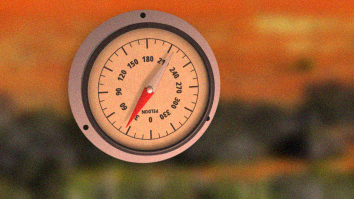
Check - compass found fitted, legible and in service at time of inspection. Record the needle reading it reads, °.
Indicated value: 35 °
